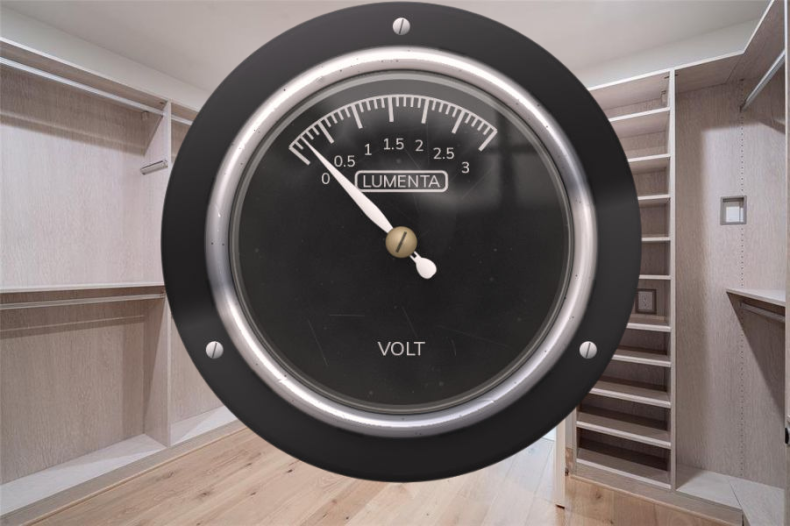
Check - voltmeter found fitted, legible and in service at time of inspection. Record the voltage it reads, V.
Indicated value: 0.2 V
